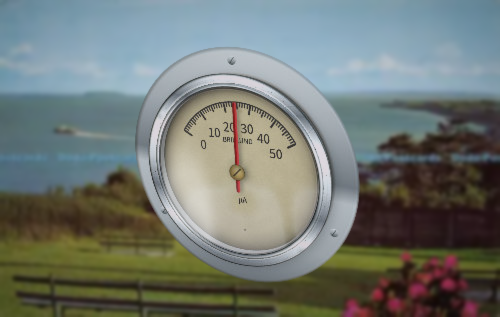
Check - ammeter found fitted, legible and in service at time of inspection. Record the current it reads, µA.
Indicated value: 25 µA
